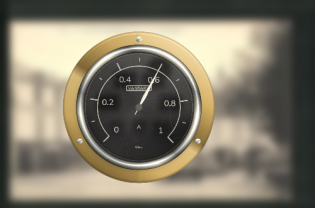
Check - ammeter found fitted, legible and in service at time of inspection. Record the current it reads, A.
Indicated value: 0.6 A
